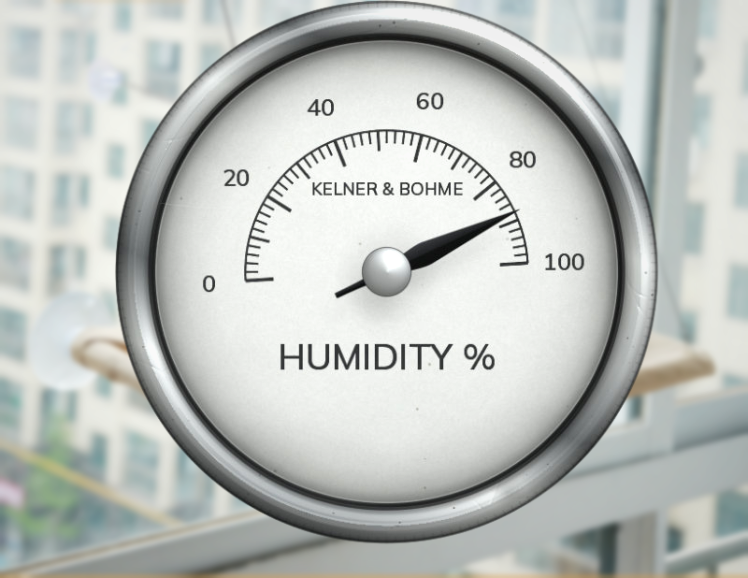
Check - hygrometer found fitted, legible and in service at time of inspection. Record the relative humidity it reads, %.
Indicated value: 88 %
